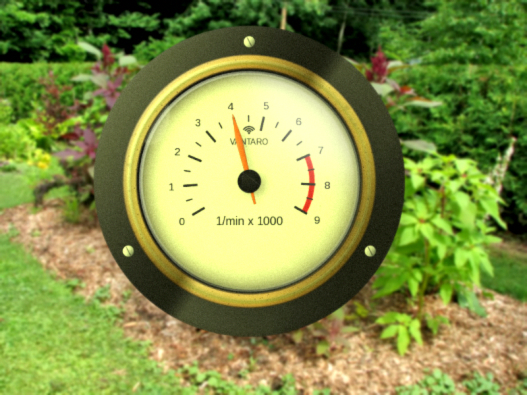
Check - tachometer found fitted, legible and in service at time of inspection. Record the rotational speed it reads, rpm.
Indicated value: 4000 rpm
